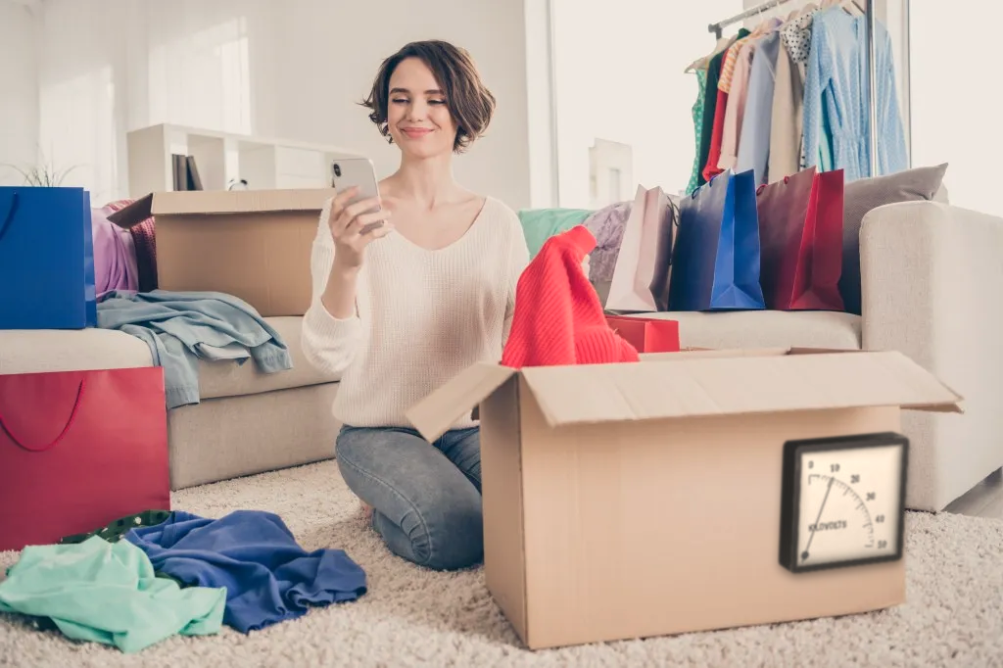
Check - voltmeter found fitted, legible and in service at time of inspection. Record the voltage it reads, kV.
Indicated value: 10 kV
